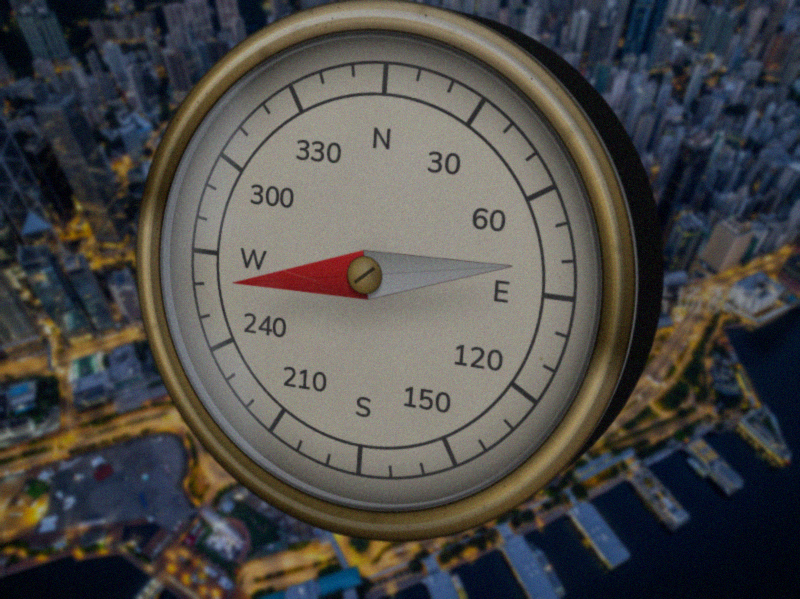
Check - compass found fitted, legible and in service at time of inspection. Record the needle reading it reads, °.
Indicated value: 260 °
